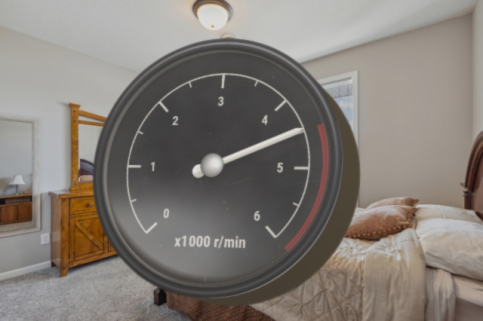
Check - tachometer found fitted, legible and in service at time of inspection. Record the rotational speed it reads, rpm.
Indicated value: 4500 rpm
